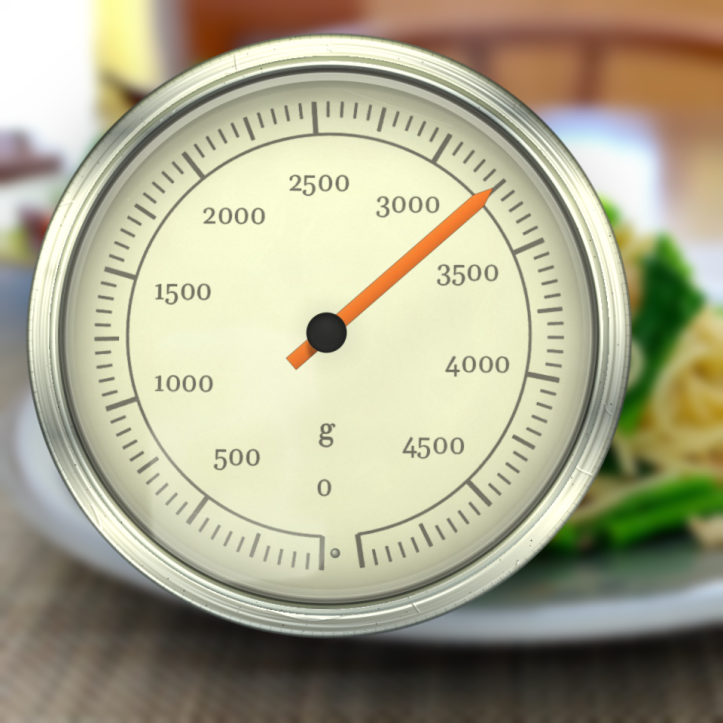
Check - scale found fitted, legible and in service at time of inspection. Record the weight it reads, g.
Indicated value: 3250 g
